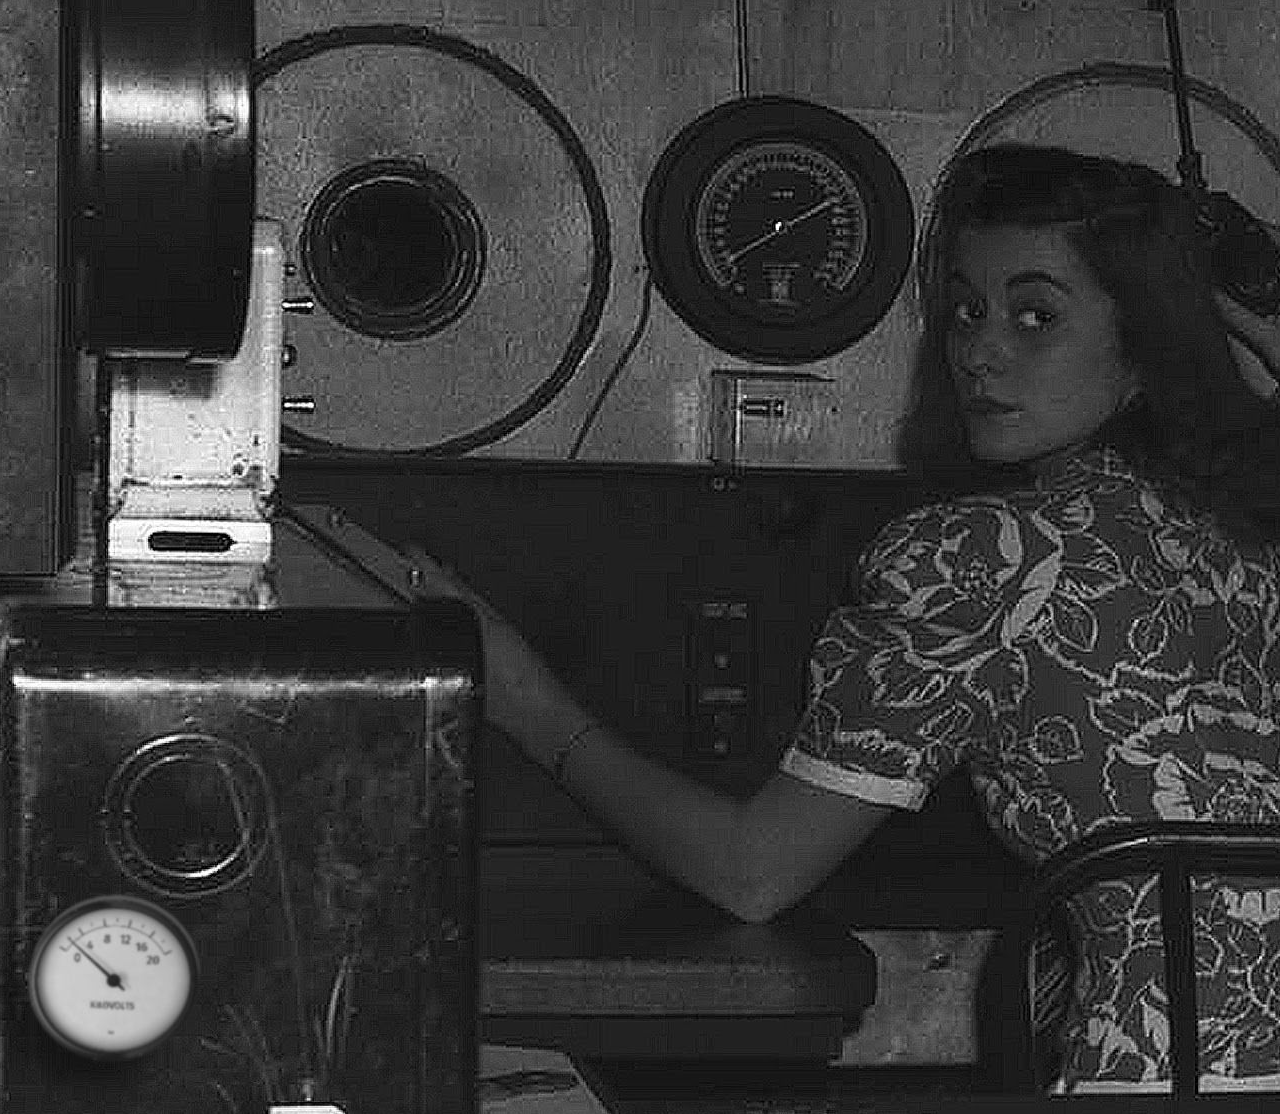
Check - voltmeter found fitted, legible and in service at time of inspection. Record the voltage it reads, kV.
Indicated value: 2 kV
